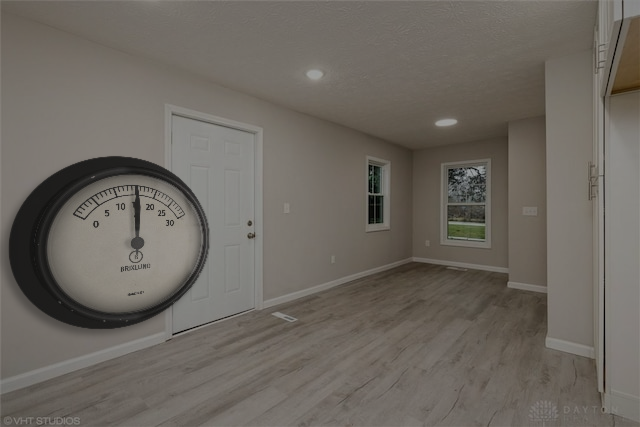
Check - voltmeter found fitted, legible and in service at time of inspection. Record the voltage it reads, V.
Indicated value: 15 V
